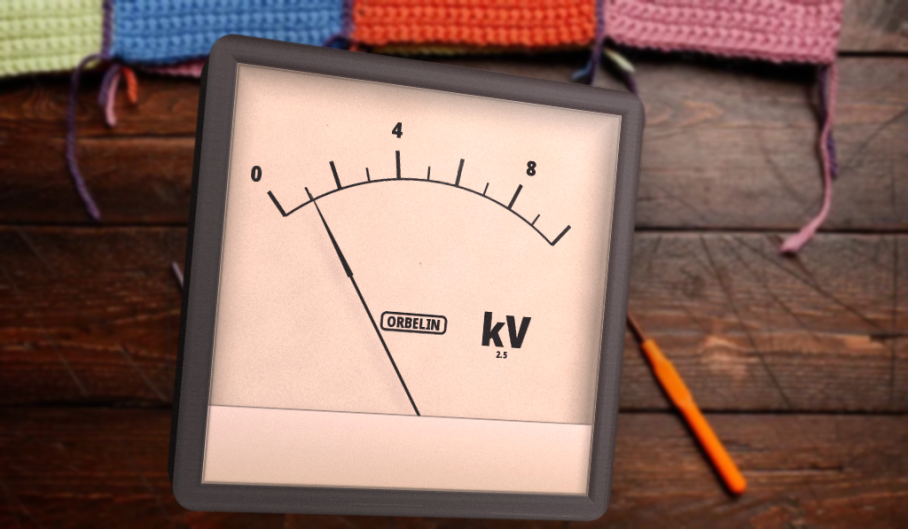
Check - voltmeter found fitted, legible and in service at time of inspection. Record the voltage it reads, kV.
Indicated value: 1 kV
